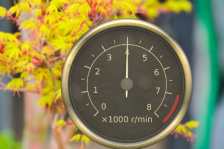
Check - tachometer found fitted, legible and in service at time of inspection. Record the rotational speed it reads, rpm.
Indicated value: 4000 rpm
